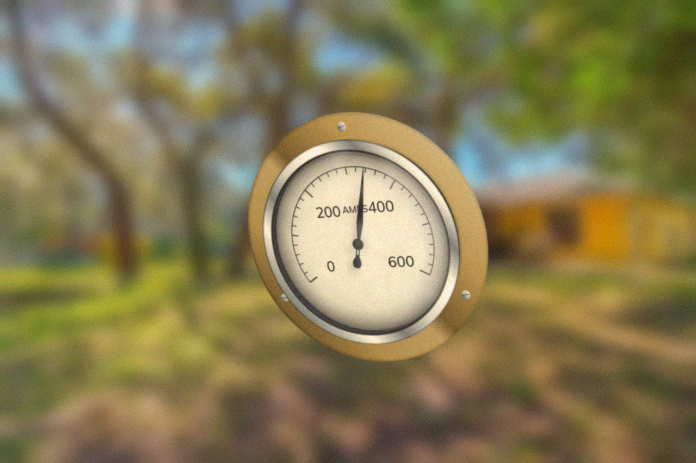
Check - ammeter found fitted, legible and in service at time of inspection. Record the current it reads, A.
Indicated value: 340 A
